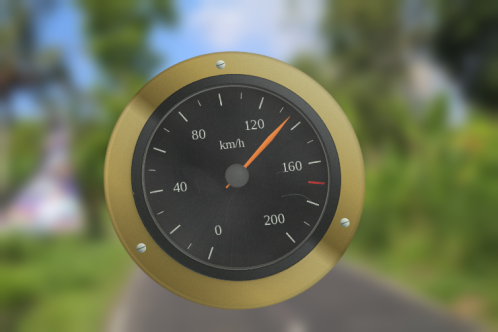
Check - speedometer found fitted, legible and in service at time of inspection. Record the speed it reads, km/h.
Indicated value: 135 km/h
